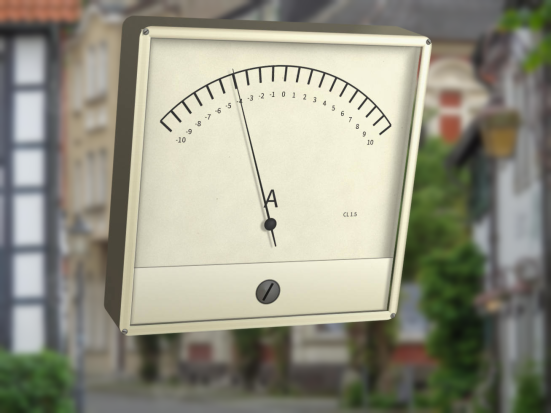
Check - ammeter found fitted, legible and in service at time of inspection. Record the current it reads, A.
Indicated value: -4 A
